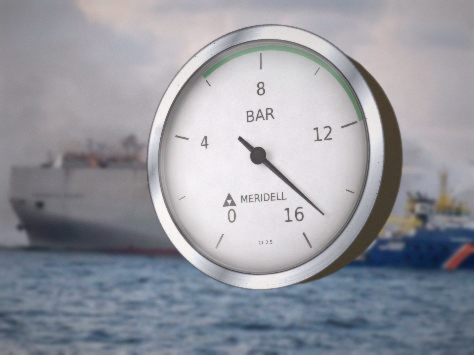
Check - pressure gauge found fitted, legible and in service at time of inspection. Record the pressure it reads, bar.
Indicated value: 15 bar
